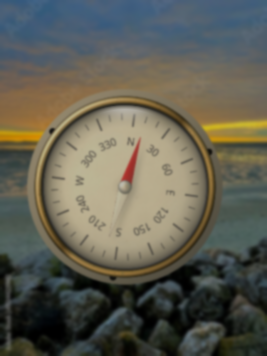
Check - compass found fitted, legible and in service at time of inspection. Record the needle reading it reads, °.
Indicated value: 10 °
